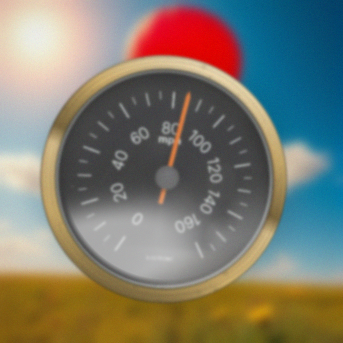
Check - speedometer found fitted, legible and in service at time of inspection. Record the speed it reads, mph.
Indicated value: 85 mph
